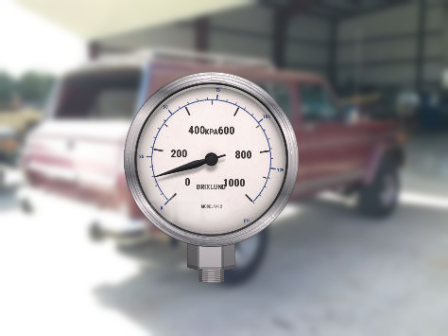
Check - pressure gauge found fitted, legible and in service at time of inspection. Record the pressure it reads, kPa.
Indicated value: 100 kPa
